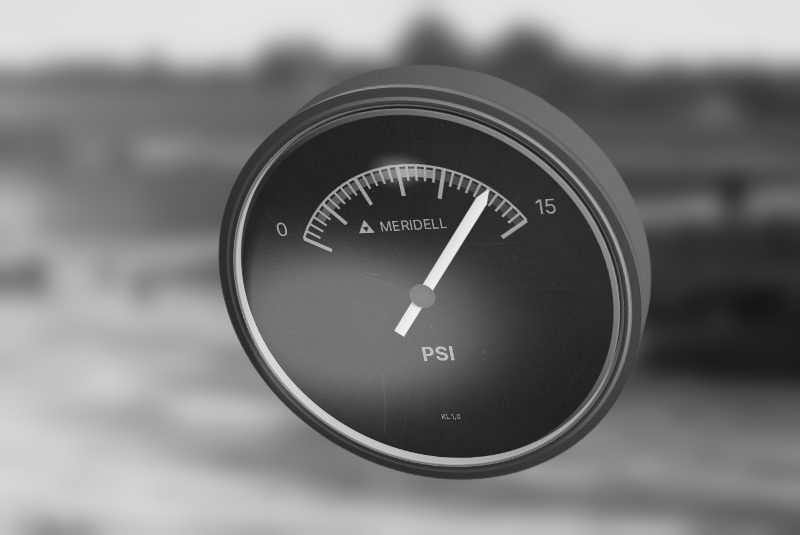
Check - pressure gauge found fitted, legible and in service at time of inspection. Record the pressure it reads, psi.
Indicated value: 12.5 psi
